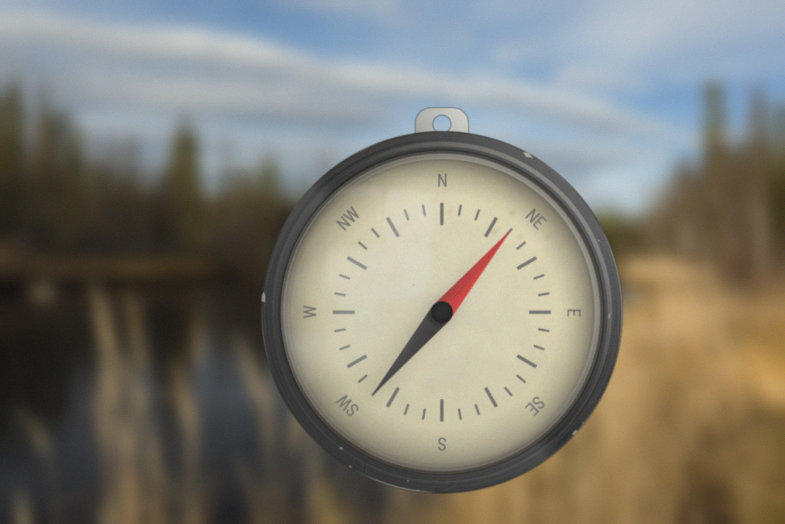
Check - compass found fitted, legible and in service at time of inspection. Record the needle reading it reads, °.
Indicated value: 40 °
